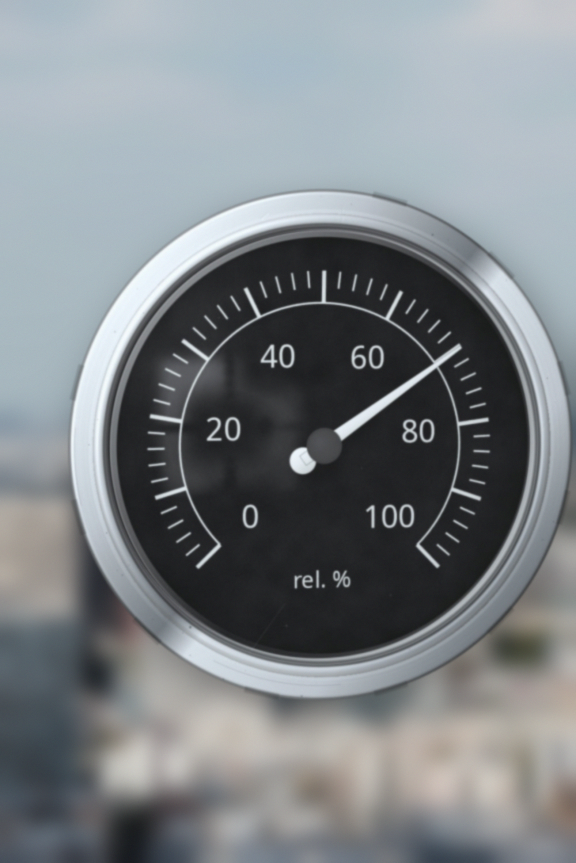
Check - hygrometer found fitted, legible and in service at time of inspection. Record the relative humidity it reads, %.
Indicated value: 70 %
